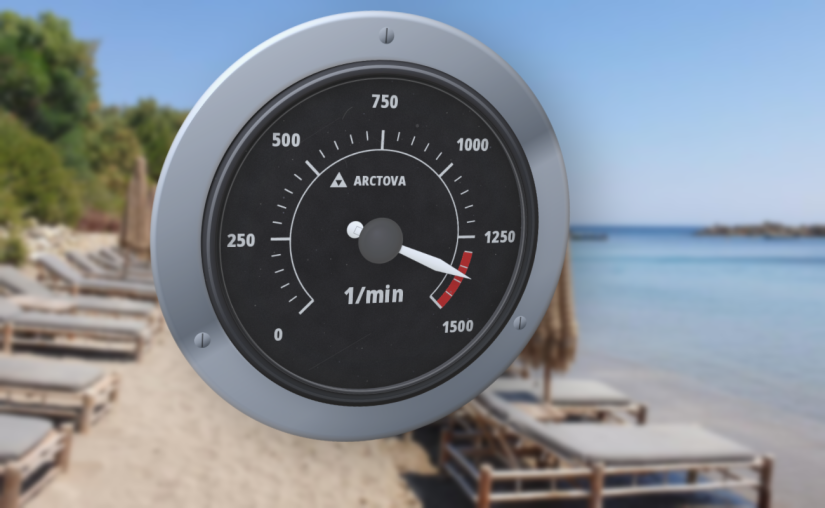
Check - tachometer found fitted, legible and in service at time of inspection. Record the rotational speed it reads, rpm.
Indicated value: 1375 rpm
